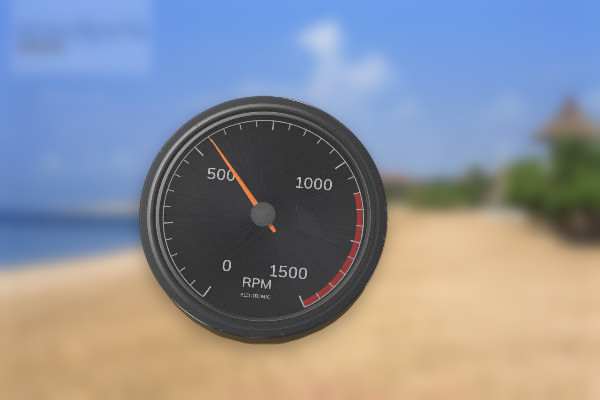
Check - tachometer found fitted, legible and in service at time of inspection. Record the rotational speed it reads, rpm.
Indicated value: 550 rpm
